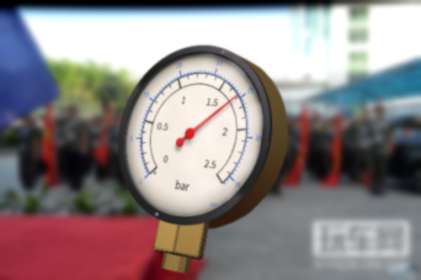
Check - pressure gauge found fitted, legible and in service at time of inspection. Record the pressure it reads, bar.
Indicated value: 1.7 bar
